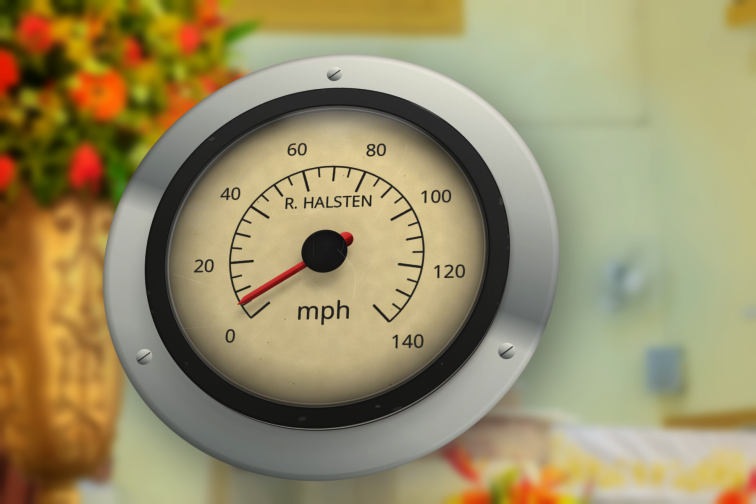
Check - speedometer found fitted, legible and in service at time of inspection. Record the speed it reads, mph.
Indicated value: 5 mph
